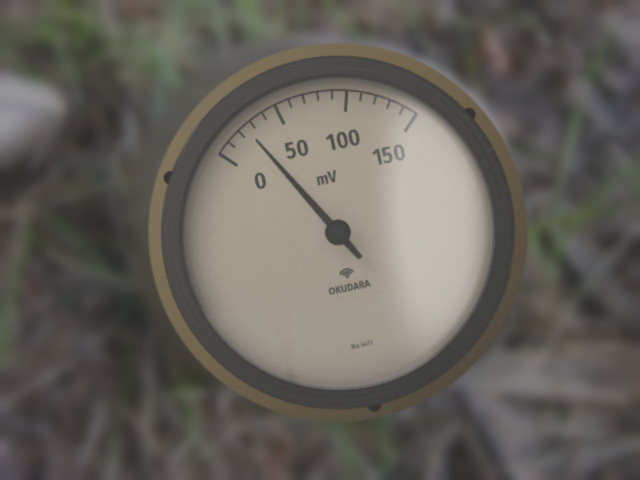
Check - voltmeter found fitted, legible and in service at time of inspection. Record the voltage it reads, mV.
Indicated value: 25 mV
